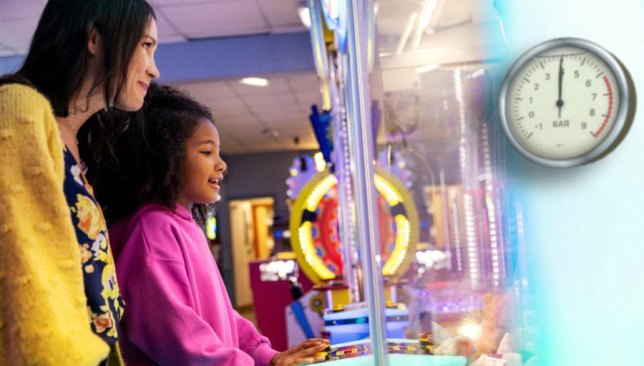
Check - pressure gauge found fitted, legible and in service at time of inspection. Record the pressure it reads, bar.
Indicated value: 4 bar
